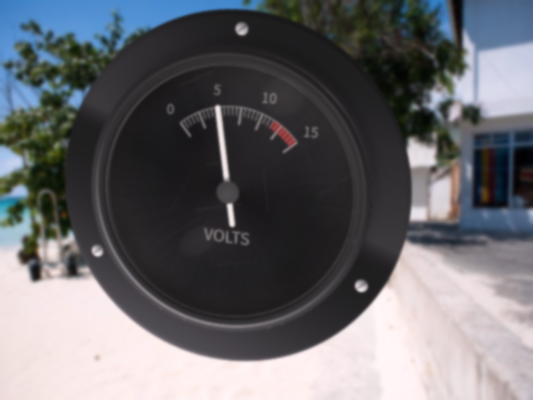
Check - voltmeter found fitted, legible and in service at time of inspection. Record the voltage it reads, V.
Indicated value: 5 V
